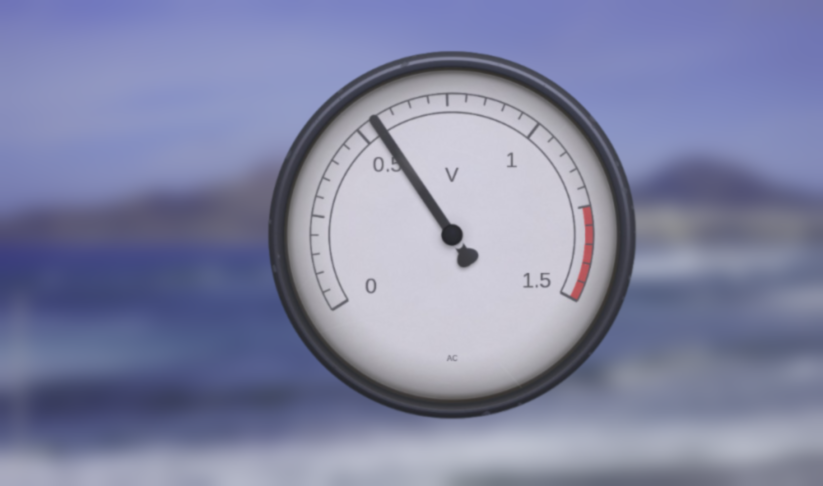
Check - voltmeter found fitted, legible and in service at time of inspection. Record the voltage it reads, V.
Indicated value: 0.55 V
